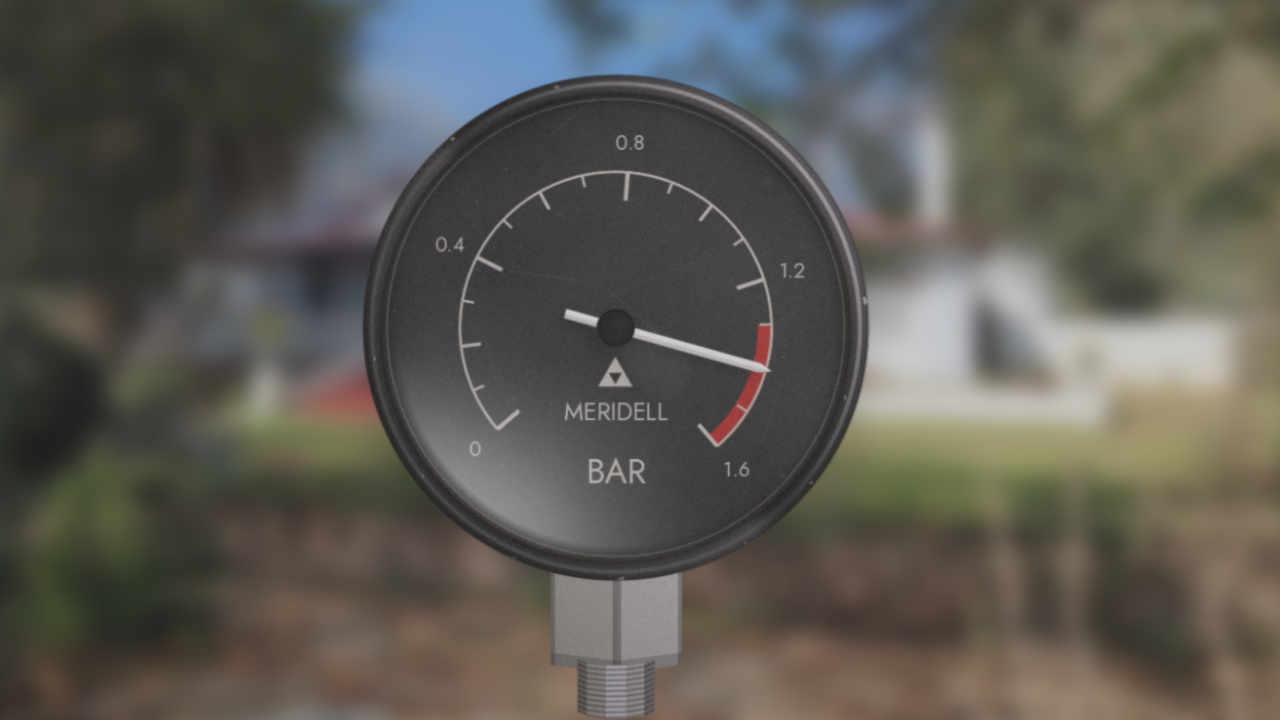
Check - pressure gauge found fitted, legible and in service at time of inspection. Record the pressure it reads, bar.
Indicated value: 1.4 bar
